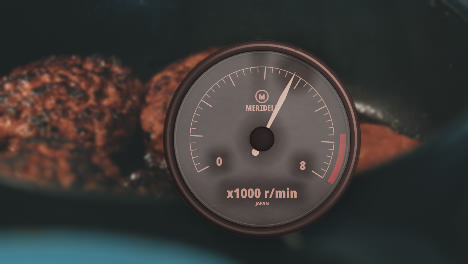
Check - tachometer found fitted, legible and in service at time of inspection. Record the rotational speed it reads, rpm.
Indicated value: 4800 rpm
